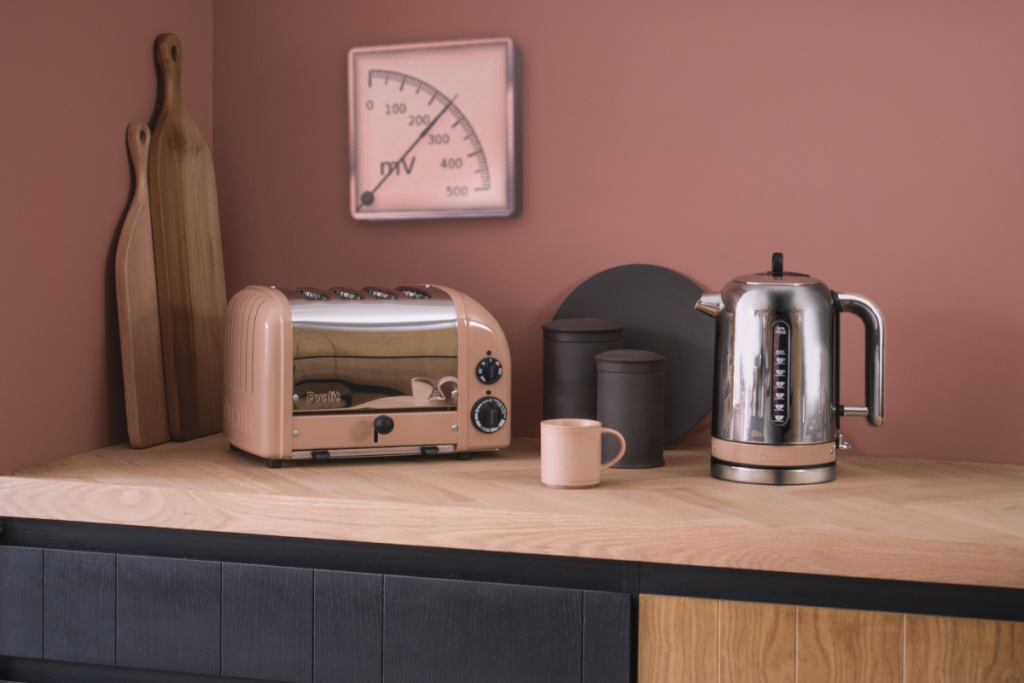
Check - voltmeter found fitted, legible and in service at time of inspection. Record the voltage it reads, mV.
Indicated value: 250 mV
